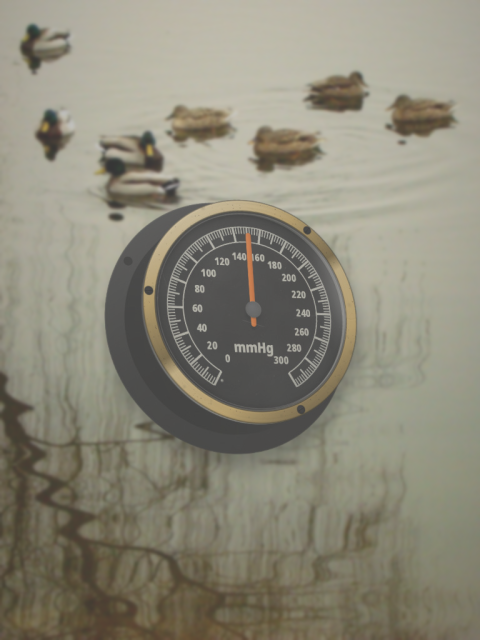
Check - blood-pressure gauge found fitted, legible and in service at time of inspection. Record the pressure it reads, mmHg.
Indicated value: 150 mmHg
